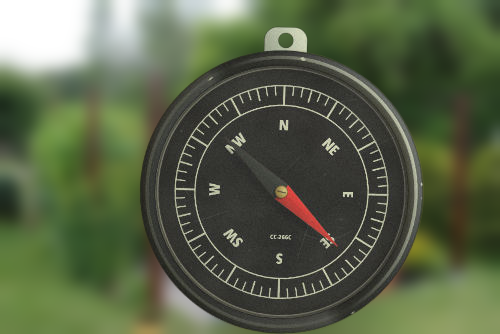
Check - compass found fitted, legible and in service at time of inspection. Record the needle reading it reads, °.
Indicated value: 132.5 °
